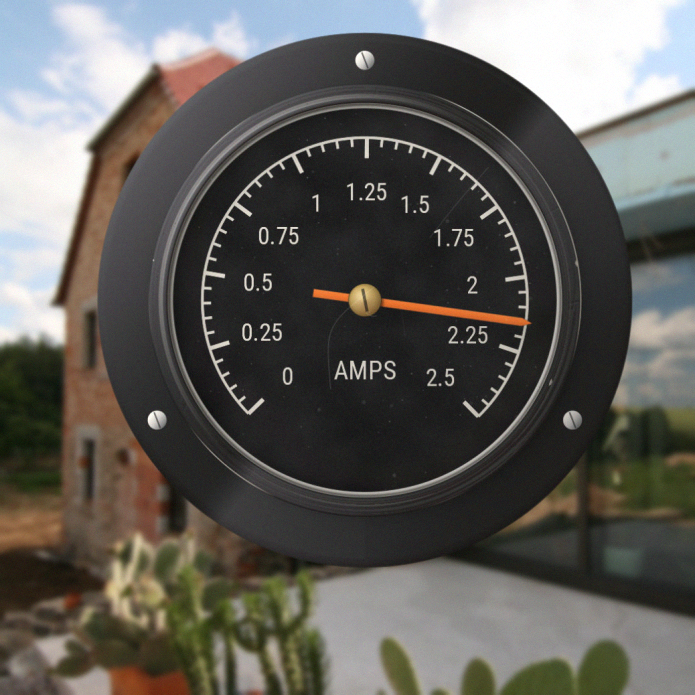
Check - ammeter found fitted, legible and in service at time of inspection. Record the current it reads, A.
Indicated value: 2.15 A
